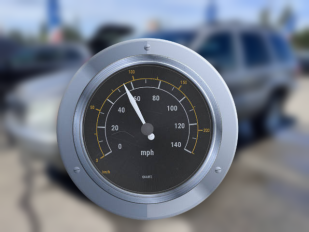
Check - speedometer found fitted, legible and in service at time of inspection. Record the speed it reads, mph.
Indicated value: 55 mph
